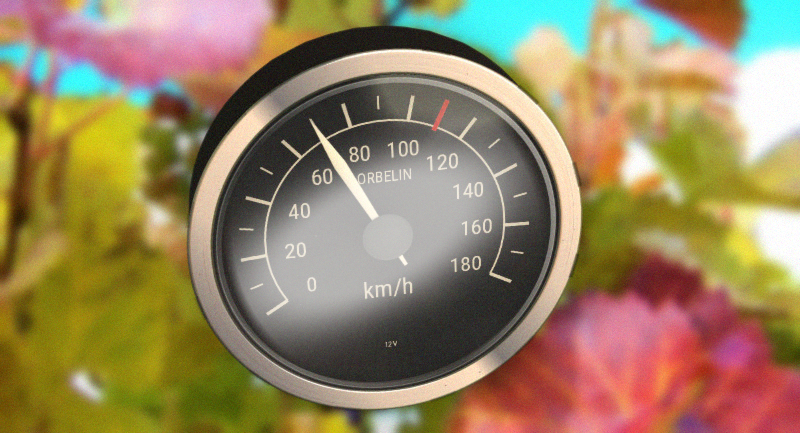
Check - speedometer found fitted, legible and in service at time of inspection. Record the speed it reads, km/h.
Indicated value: 70 km/h
